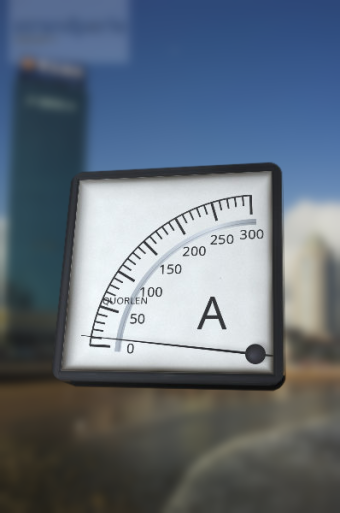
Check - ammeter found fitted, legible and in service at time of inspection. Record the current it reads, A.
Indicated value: 10 A
